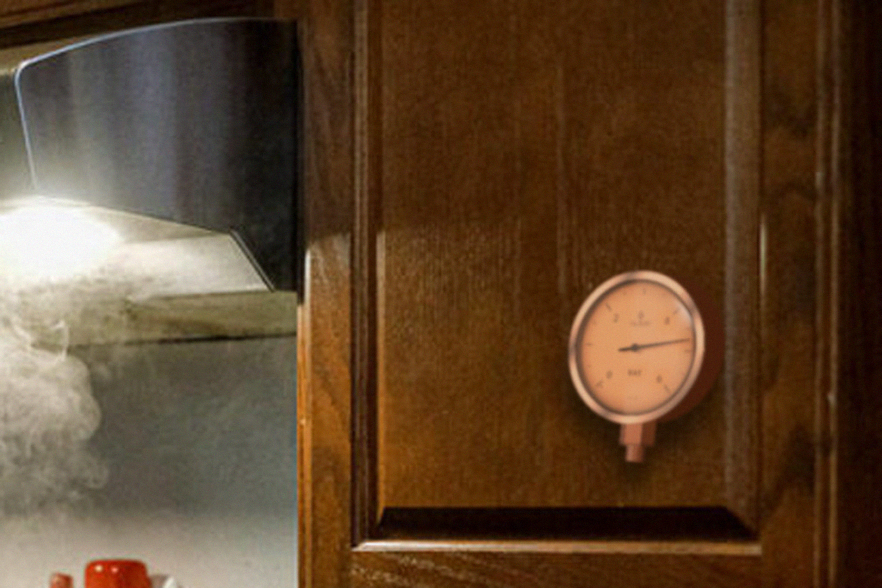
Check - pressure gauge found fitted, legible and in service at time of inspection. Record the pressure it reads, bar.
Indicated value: 4.75 bar
